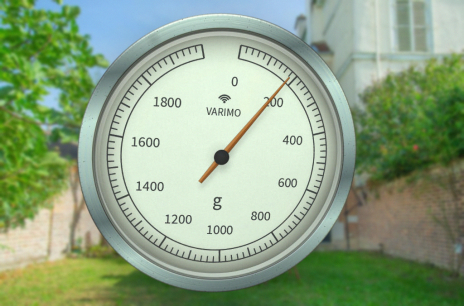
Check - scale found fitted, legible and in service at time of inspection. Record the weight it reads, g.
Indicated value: 180 g
